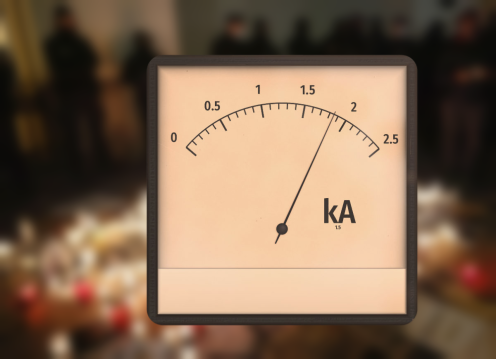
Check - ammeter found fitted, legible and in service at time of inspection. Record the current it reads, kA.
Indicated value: 1.85 kA
